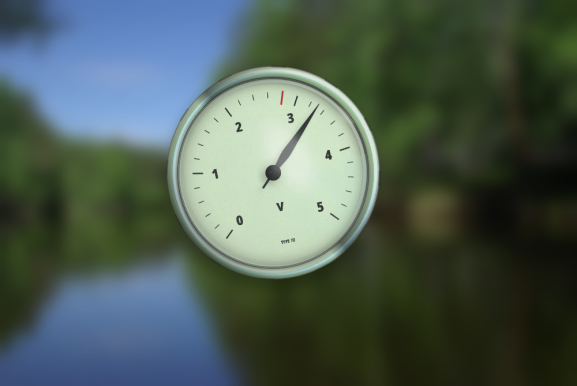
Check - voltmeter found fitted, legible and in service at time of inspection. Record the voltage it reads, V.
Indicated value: 3.3 V
